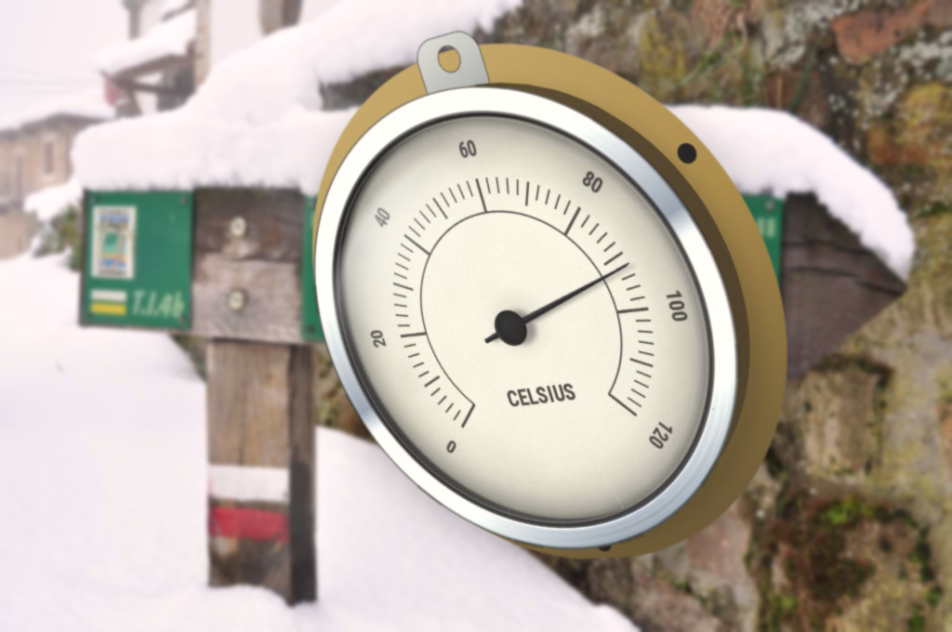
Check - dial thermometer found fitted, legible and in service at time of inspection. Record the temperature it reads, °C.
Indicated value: 92 °C
